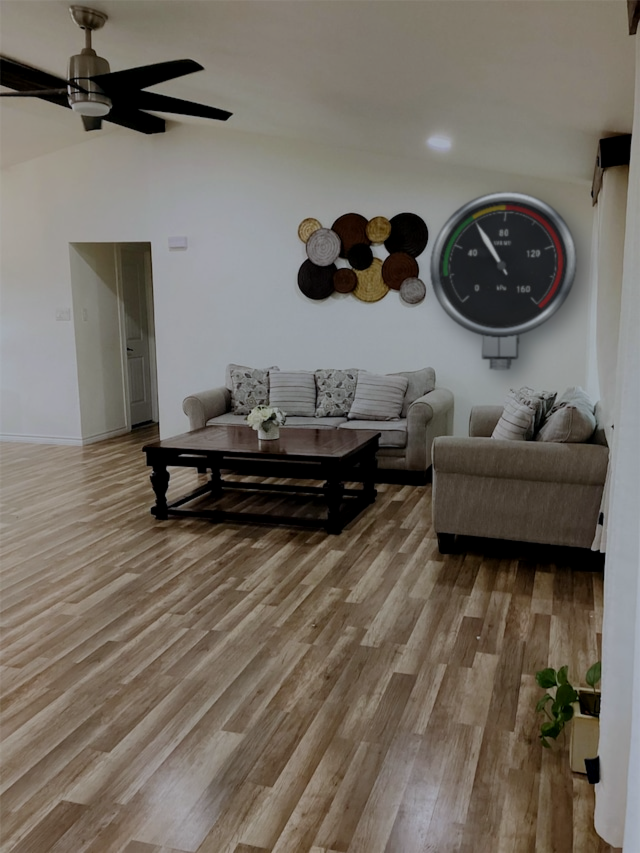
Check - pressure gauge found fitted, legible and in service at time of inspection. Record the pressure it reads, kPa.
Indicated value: 60 kPa
